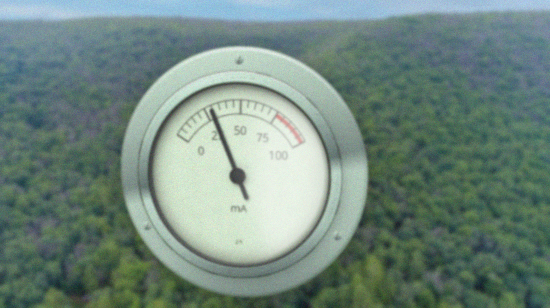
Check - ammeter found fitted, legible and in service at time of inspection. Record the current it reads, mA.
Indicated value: 30 mA
